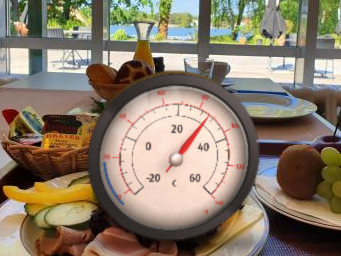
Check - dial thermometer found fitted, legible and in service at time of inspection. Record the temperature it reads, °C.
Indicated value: 30 °C
